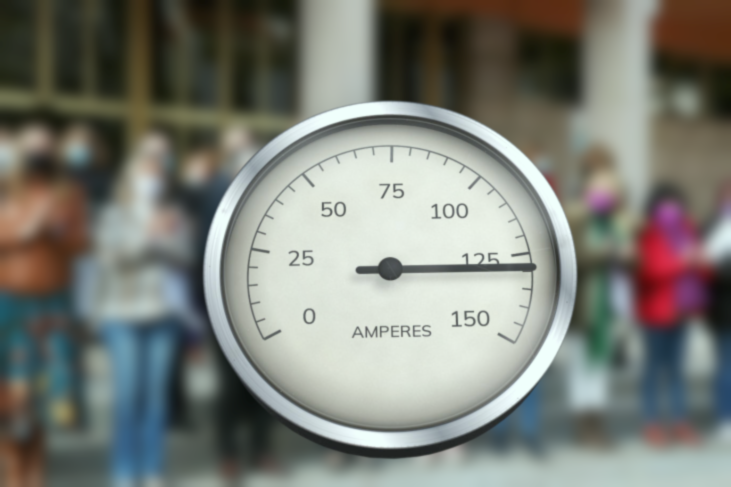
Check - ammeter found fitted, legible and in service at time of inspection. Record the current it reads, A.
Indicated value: 130 A
